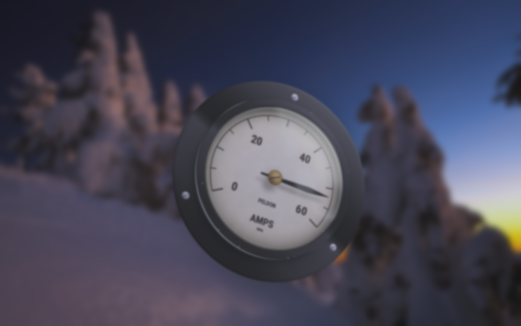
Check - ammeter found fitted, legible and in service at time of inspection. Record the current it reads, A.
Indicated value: 52.5 A
